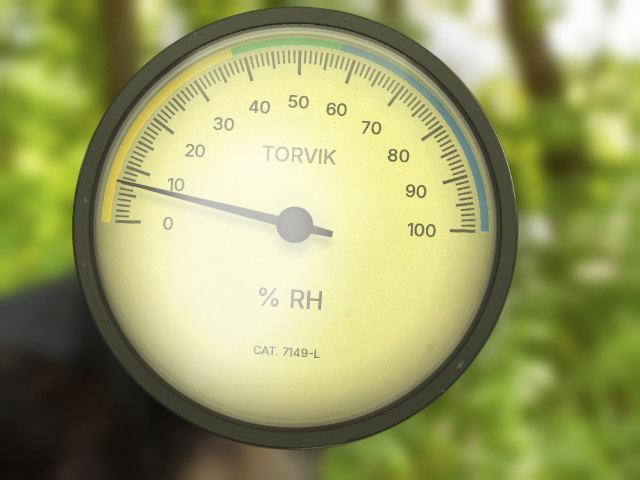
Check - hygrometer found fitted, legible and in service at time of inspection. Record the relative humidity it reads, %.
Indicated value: 7 %
